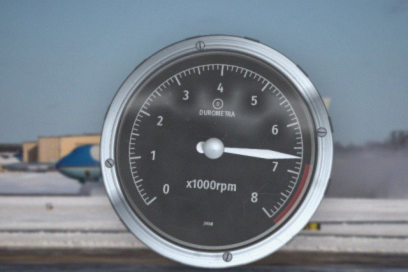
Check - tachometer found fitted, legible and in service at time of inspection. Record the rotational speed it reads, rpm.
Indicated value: 6700 rpm
